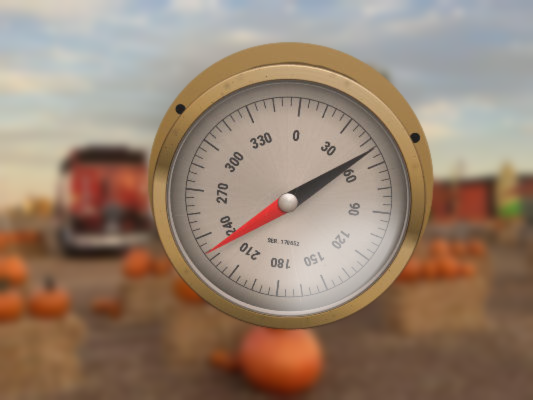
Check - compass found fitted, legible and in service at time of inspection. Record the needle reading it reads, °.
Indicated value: 230 °
